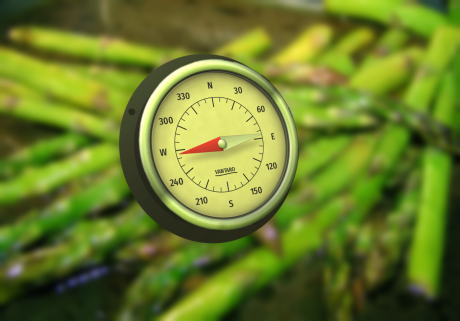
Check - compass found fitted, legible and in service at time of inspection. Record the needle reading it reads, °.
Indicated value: 265 °
